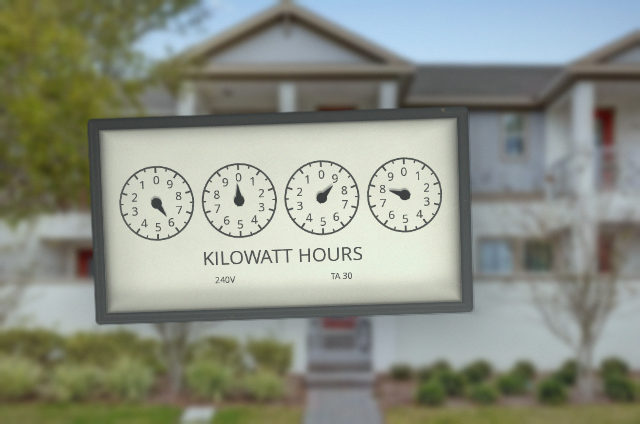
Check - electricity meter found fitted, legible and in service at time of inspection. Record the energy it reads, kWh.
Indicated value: 5988 kWh
